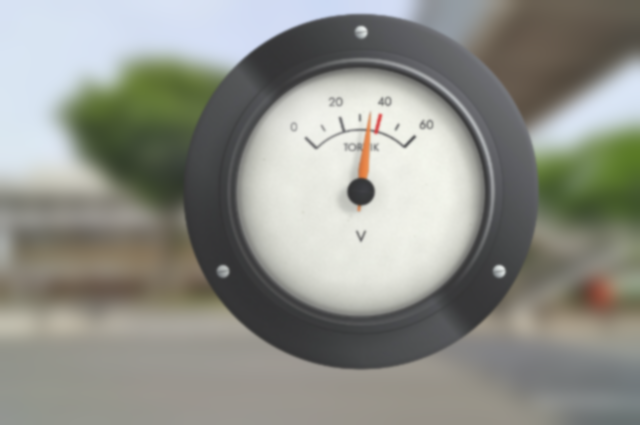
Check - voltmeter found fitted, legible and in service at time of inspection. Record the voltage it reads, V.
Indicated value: 35 V
